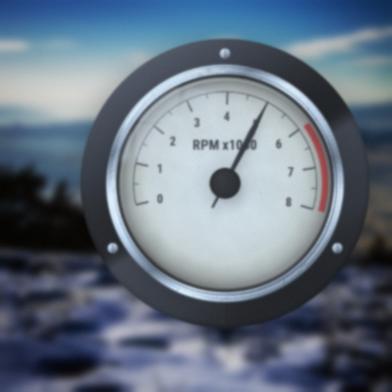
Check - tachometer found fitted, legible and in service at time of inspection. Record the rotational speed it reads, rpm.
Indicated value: 5000 rpm
